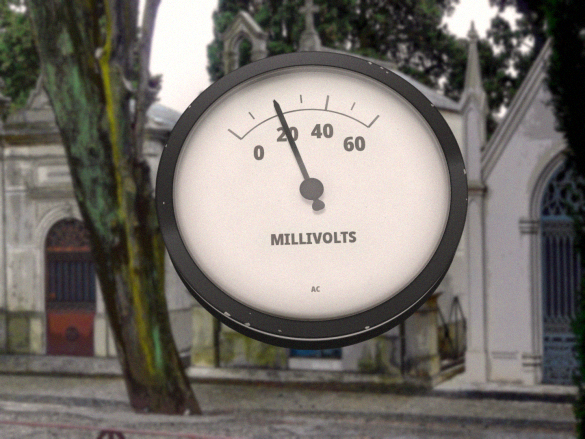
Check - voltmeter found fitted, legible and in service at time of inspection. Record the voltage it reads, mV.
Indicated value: 20 mV
